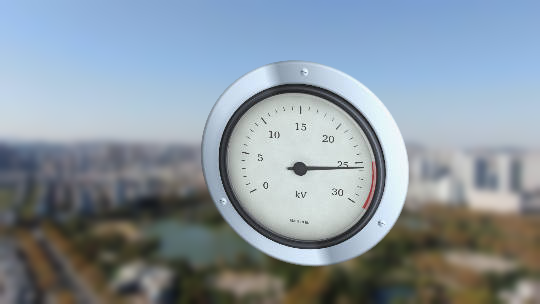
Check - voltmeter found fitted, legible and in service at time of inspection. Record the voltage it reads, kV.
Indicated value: 25.5 kV
